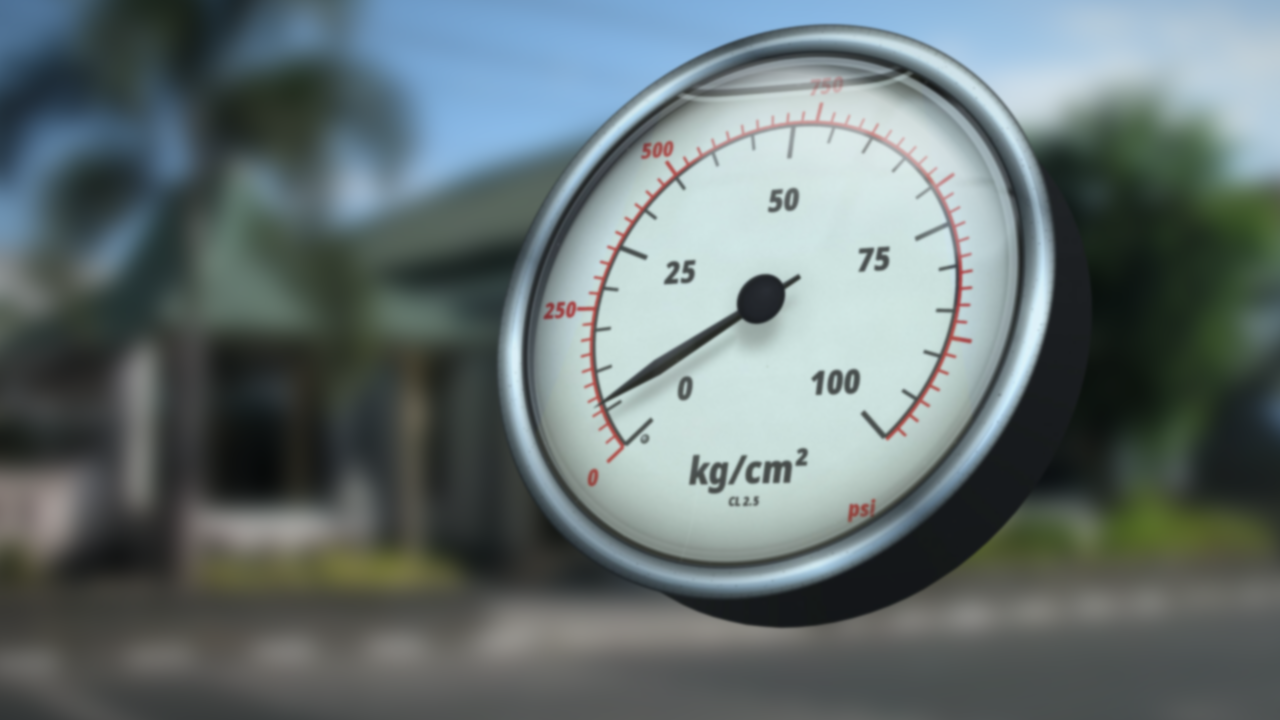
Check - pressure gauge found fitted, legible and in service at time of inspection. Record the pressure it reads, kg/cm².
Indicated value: 5 kg/cm²
